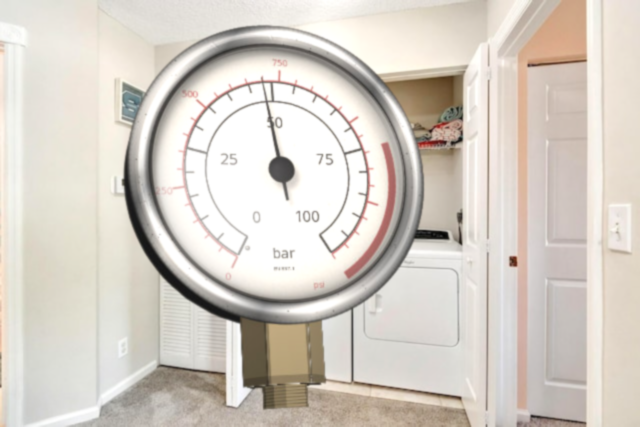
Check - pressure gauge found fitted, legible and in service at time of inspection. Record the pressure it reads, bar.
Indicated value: 47.5 bar
